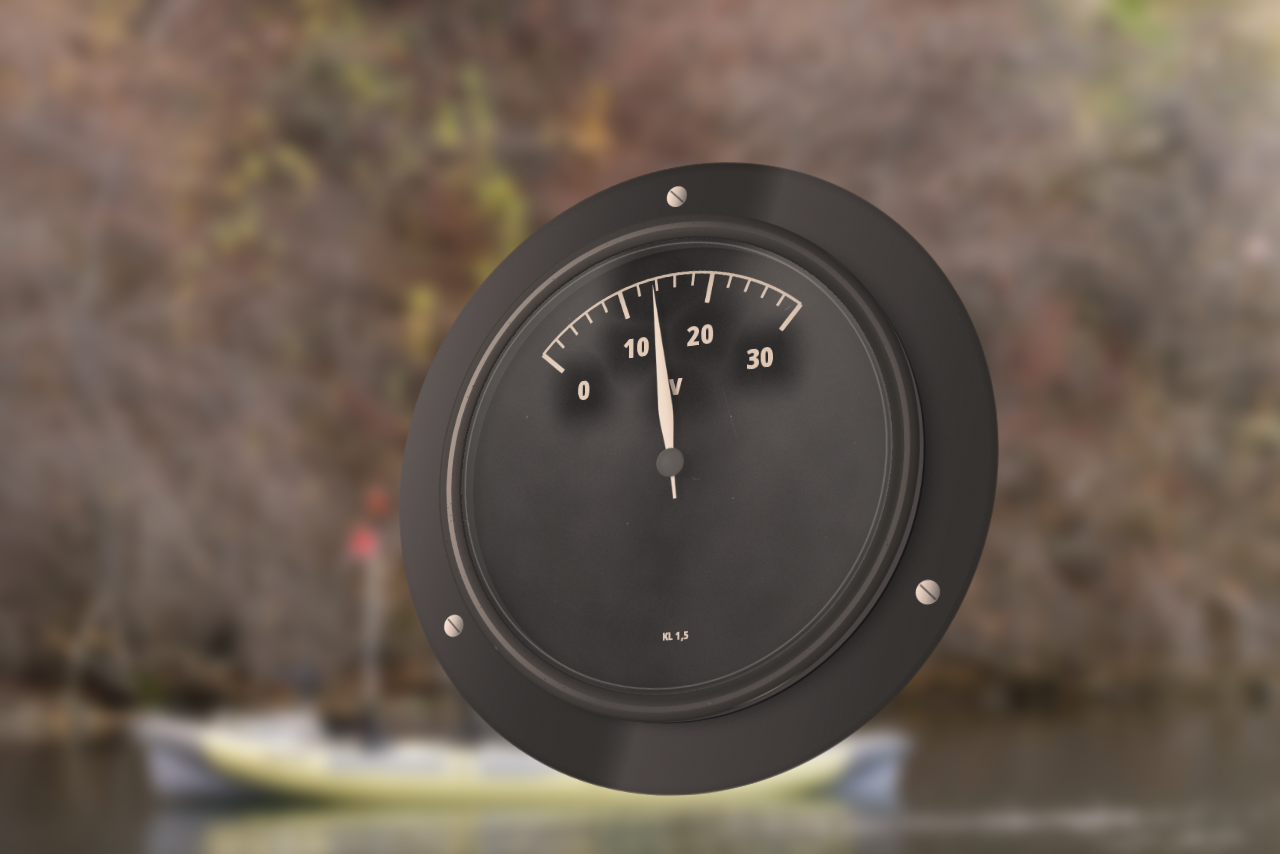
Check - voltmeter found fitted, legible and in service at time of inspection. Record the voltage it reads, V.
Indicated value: 14 V
